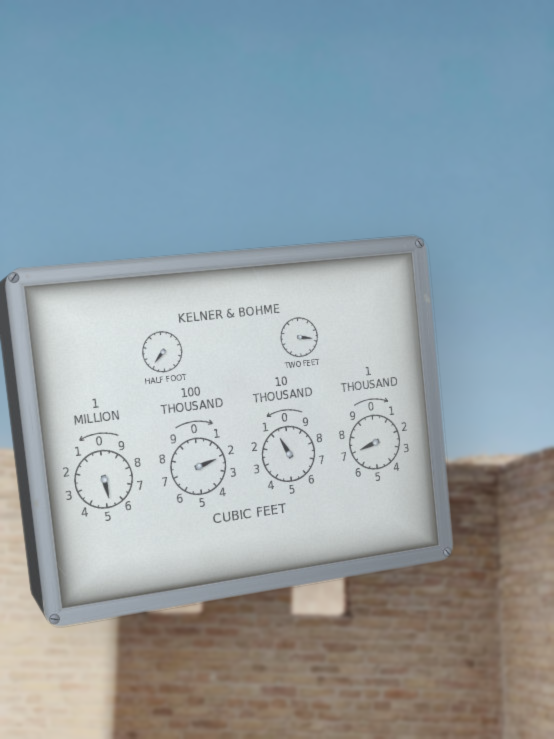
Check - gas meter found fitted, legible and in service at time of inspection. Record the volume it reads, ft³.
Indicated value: 520700 ft³
